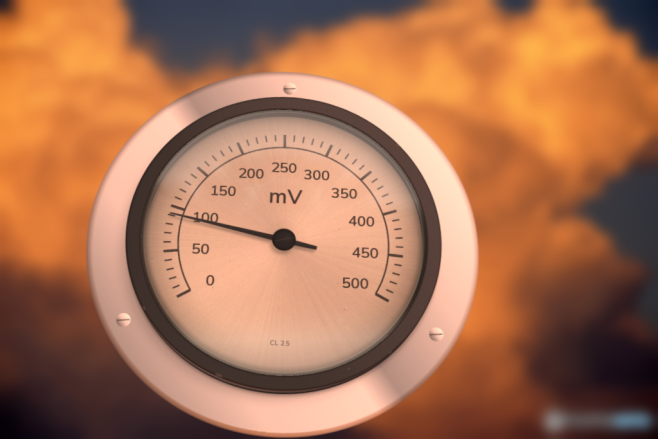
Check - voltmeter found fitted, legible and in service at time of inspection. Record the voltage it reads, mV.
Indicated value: 90 mV
